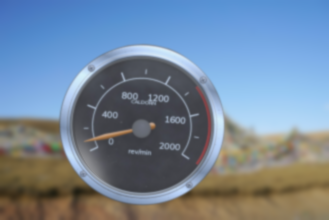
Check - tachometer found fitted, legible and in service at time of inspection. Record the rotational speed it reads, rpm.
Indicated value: 100 rpm
